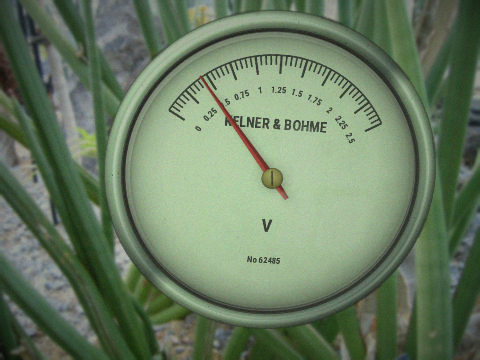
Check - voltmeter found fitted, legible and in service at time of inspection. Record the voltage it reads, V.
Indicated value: 0.45 V
